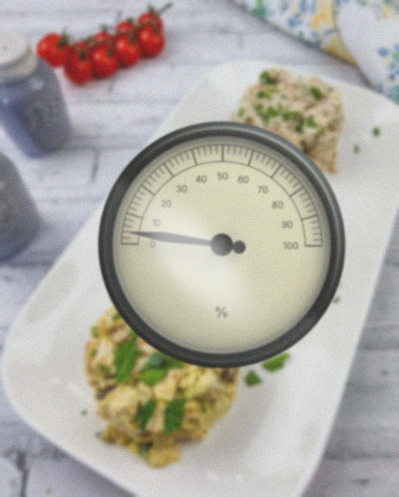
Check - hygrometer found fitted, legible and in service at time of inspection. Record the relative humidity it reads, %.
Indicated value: 4 %
